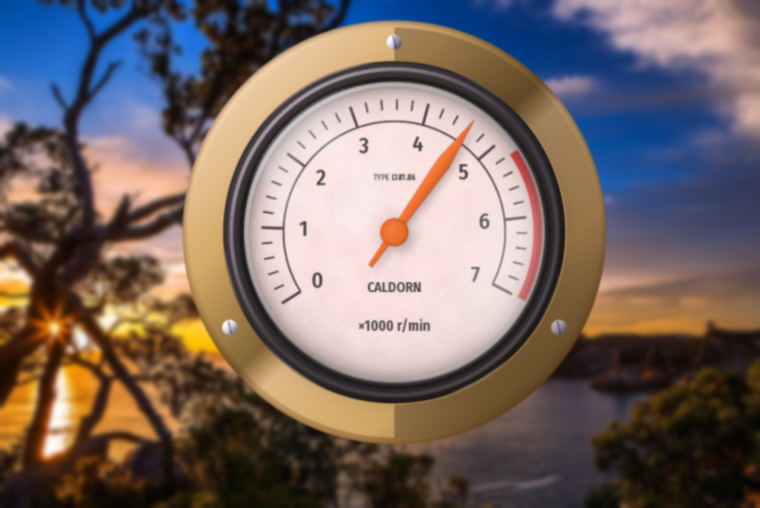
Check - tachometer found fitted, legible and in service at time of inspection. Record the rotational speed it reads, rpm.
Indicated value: 4600 rpm
